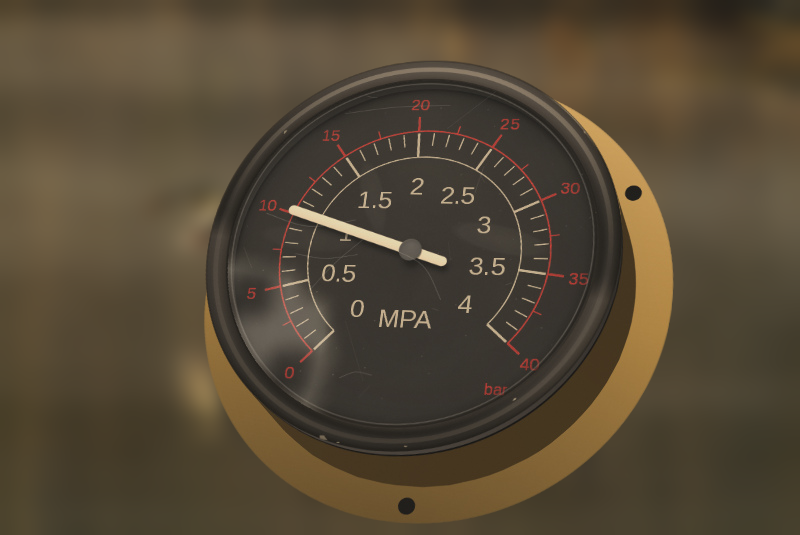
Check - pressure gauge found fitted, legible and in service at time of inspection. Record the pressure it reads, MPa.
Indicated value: 1 MPa
